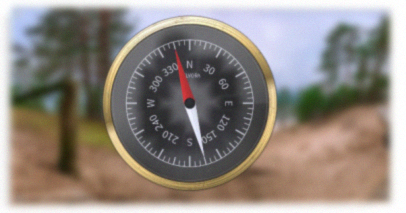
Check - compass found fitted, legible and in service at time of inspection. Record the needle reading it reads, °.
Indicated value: 345 °
